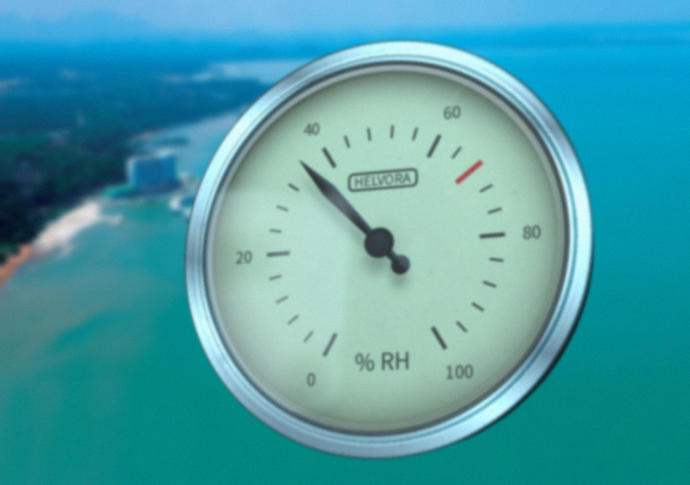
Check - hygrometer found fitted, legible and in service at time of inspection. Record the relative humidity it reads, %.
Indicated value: 36 %
